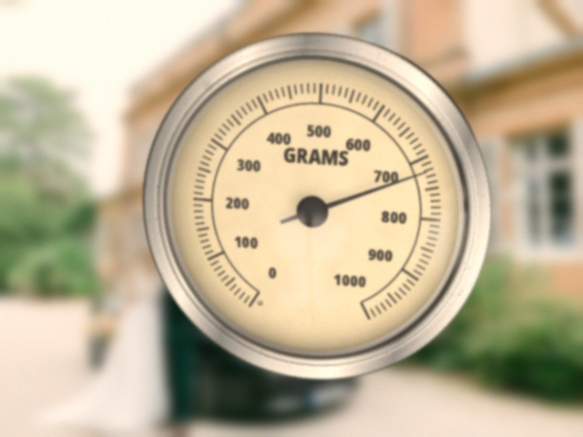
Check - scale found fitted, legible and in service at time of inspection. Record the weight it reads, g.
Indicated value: 720 g
